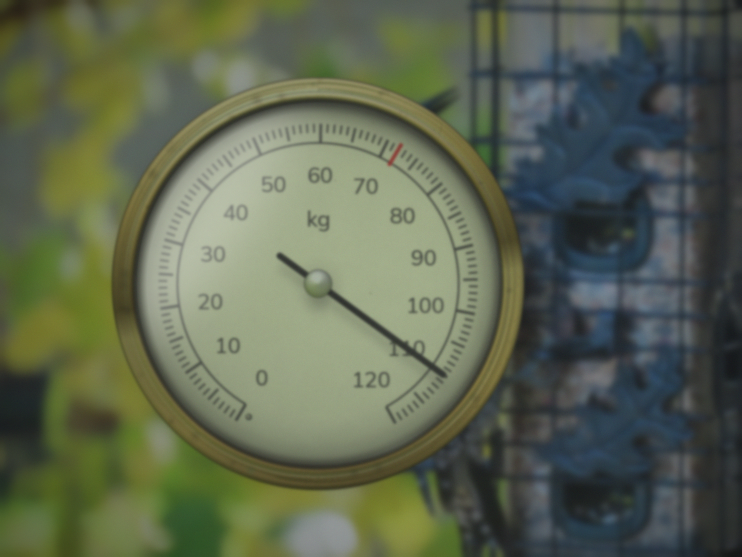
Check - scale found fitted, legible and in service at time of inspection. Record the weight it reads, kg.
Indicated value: 110 kg
